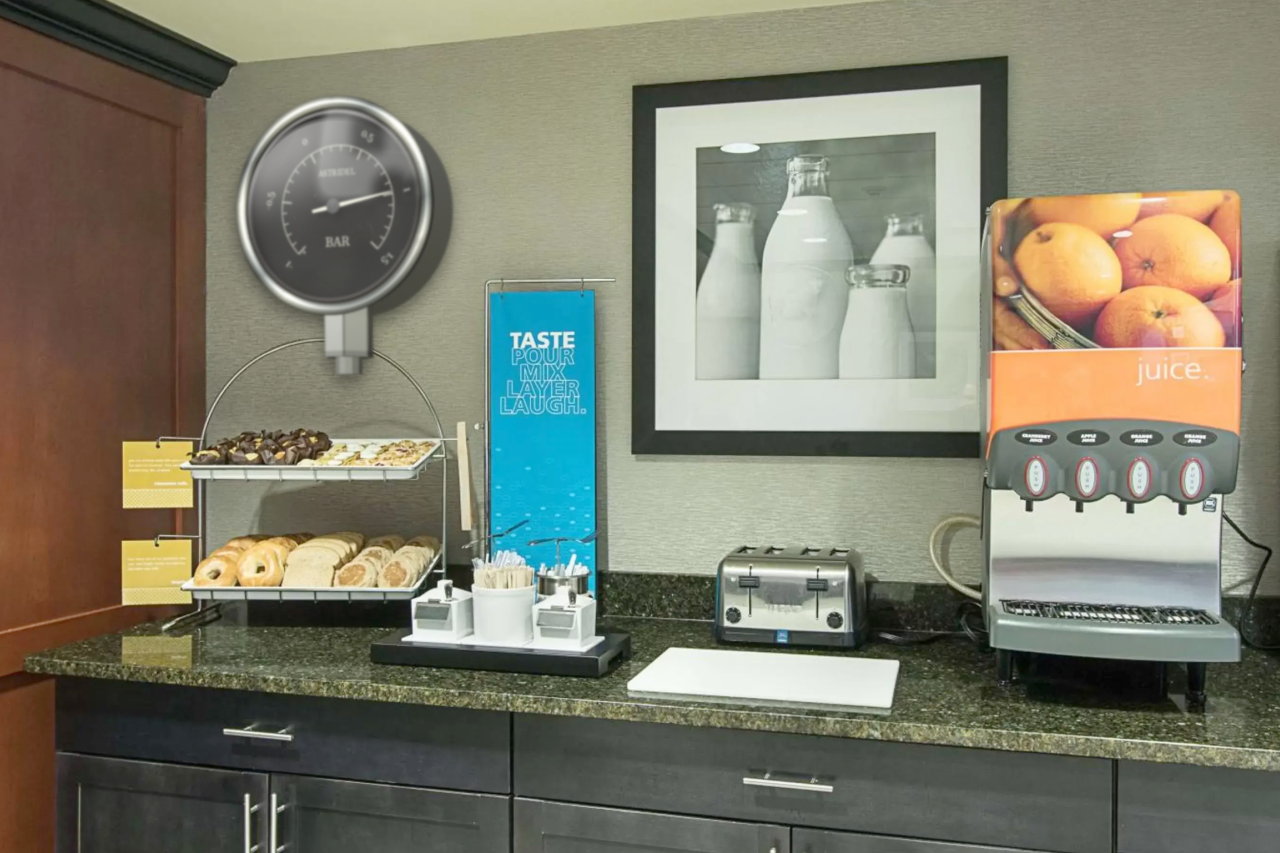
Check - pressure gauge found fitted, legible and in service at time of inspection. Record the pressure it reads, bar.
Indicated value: 1 bar
